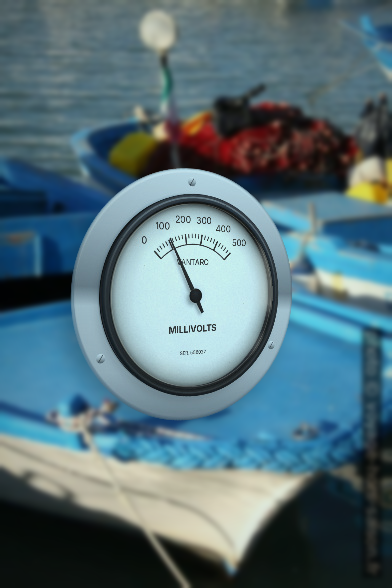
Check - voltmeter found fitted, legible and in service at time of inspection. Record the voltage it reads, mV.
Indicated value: 100 mV
